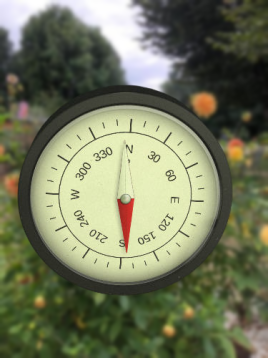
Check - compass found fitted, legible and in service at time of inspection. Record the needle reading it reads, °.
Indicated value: 175 °
